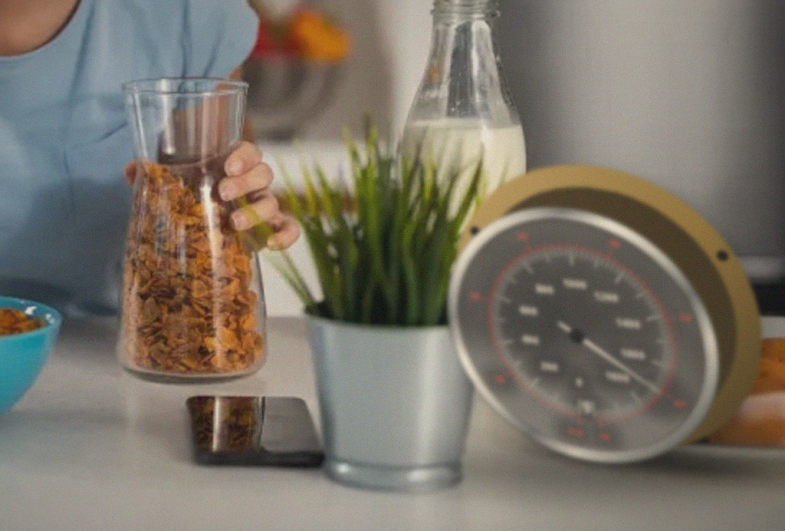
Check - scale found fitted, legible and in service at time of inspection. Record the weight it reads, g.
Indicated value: 1700 g
